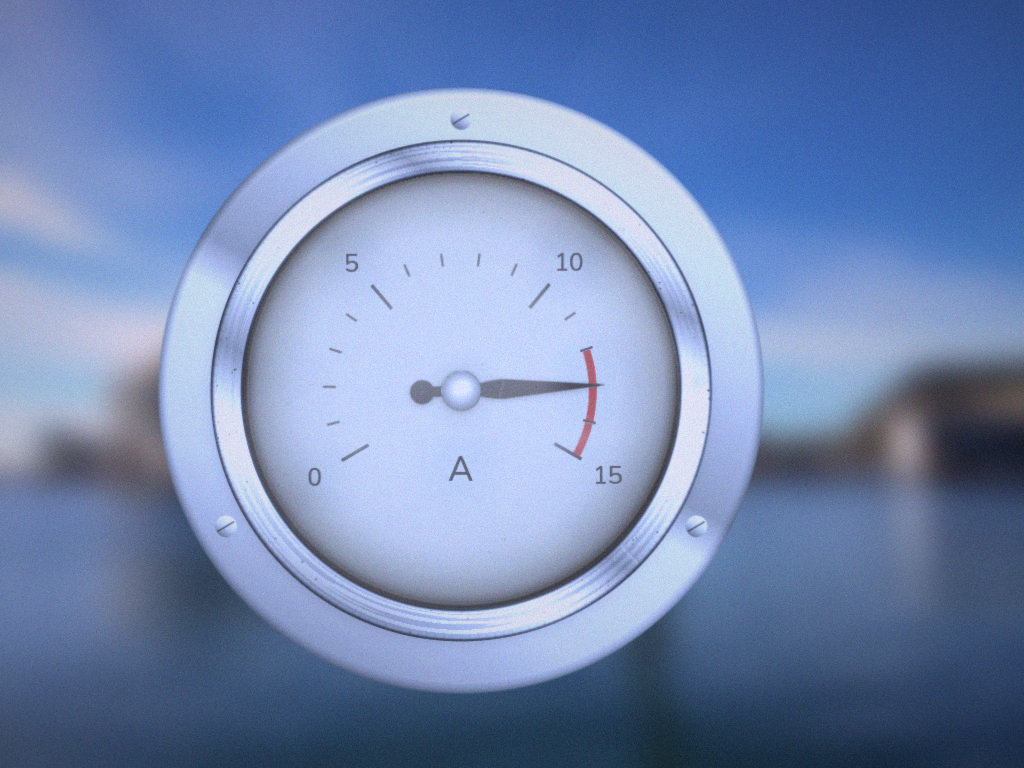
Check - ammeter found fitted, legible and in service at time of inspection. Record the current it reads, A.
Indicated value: 13 A
